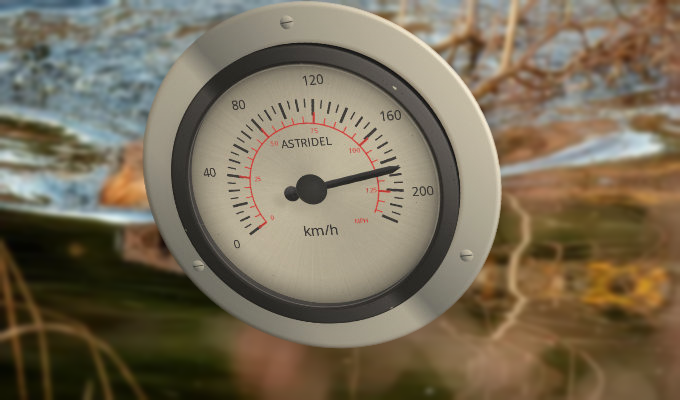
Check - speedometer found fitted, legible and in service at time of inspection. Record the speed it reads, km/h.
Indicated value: 185 km/h
